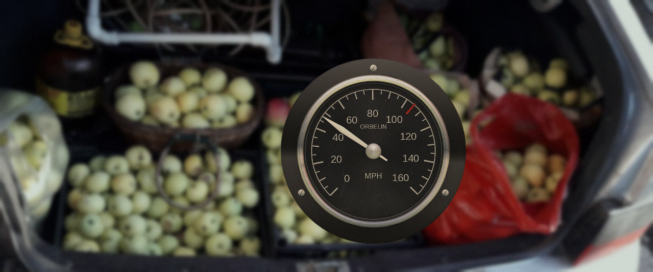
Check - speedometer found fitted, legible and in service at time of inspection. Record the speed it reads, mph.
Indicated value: 47.5 mph
